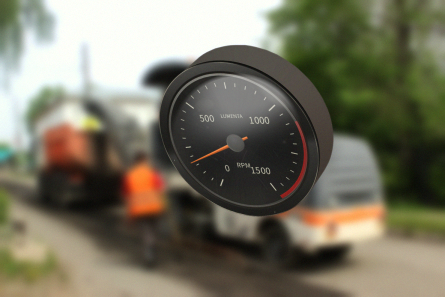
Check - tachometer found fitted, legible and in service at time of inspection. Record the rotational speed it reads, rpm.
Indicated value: 175 rpm
